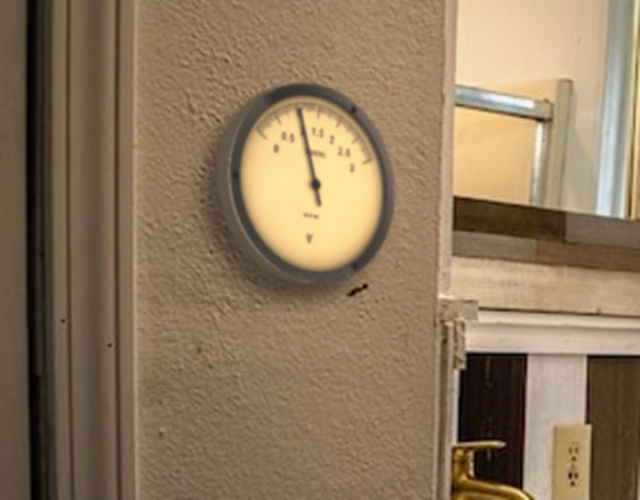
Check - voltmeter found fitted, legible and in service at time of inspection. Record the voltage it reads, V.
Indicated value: 1 V
